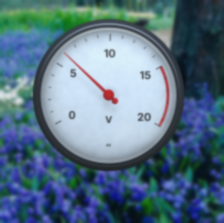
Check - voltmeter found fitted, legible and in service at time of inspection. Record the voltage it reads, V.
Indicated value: 6 V
